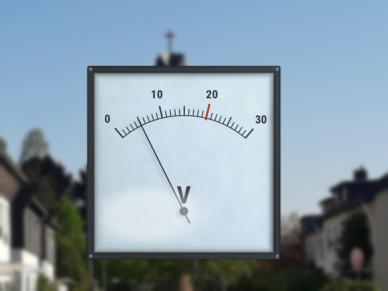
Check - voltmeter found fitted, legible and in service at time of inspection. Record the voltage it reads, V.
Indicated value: 5 V
